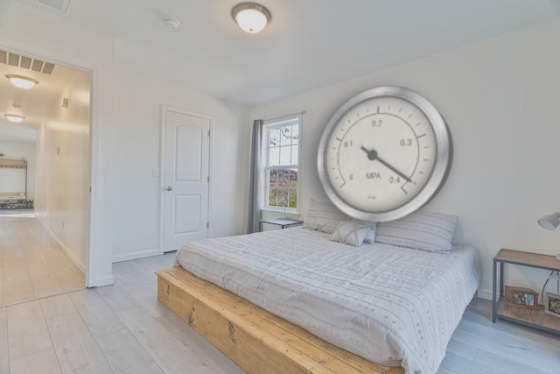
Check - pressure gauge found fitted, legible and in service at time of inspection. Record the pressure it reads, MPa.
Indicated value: 0.38 MPa
